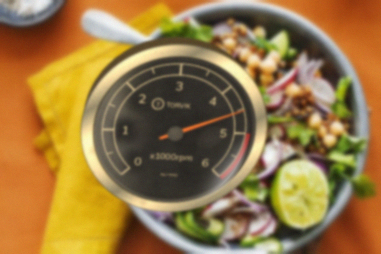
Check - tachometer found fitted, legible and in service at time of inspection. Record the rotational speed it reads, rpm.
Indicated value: 4500 rpm
